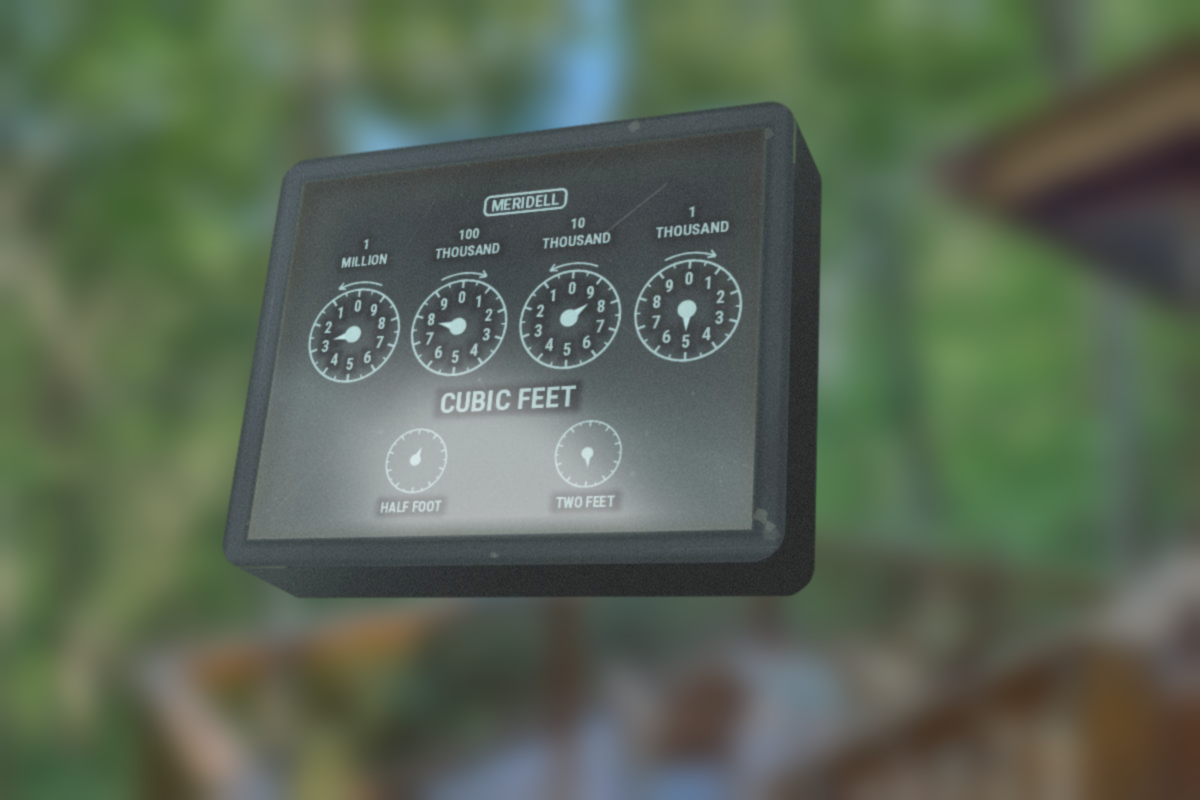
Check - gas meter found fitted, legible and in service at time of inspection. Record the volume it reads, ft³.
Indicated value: 278500 ft³
